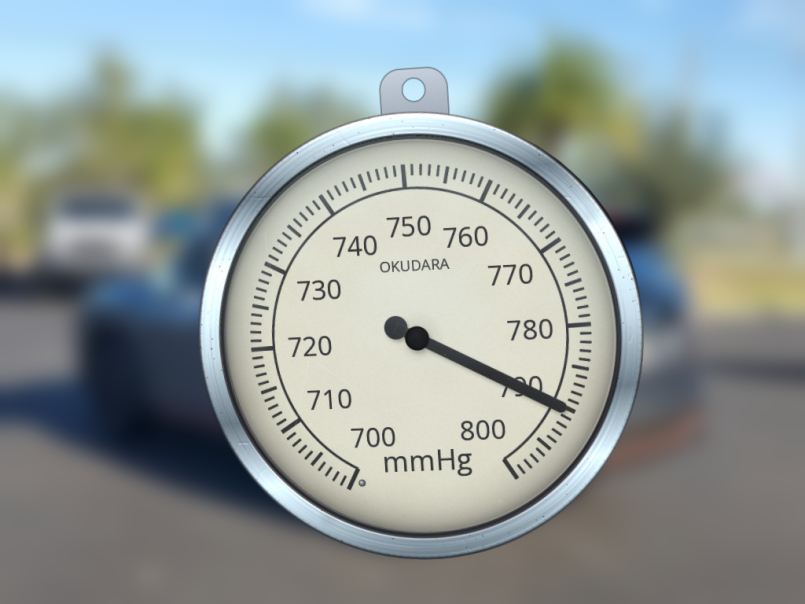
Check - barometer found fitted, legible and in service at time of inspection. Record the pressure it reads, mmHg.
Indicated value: 790 mmHg
